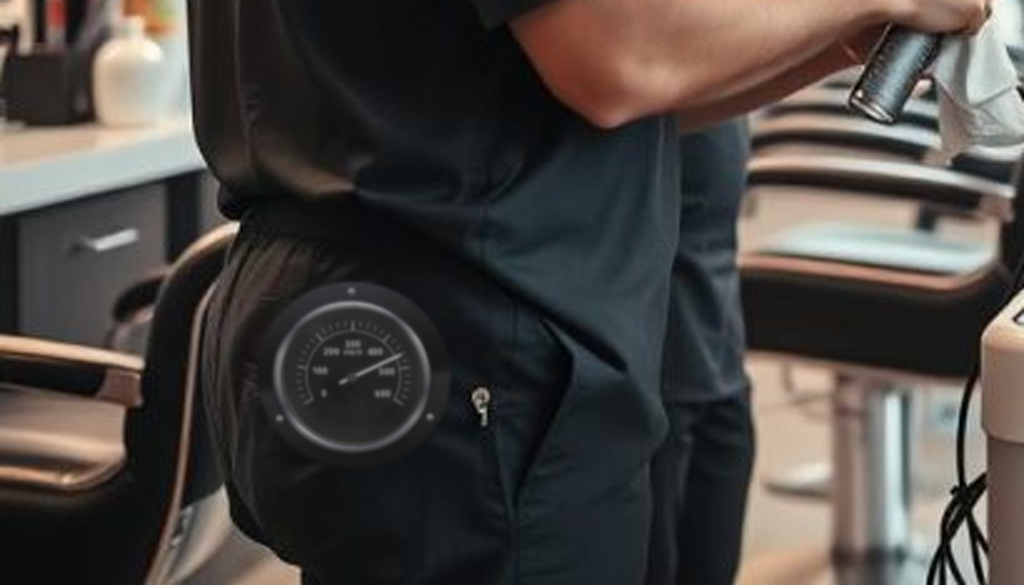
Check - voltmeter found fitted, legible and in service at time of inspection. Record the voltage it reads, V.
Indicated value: 460 V
